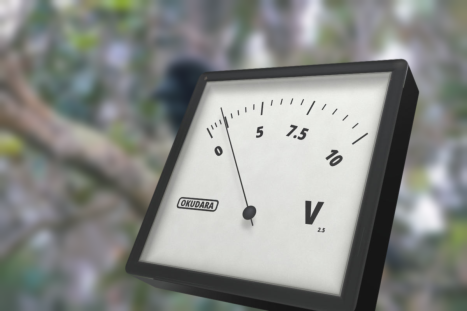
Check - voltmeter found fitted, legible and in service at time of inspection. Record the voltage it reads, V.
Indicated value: 2.5 V
